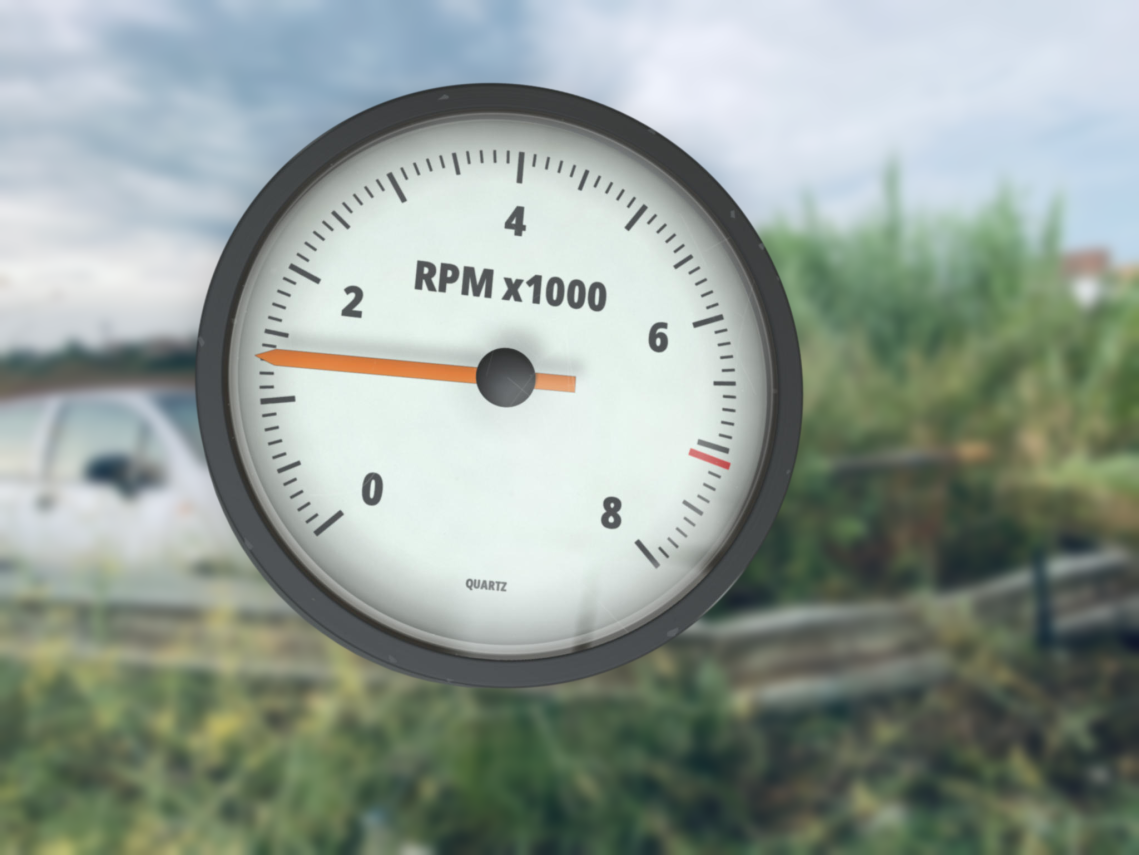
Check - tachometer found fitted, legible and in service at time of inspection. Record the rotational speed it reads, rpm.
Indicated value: 1300 rpm
